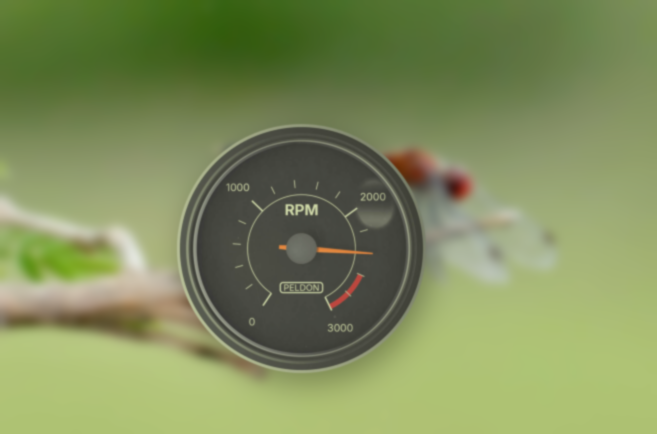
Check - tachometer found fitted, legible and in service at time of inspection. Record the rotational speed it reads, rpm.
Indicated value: 2400 rpm
